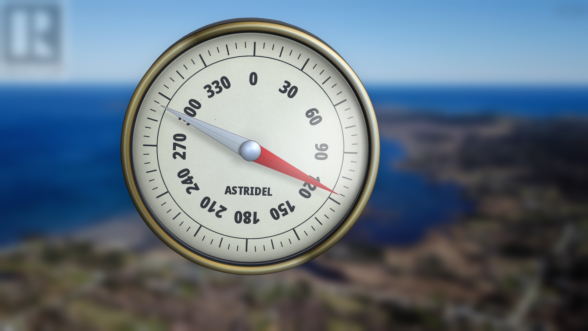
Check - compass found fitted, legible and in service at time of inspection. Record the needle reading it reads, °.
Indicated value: 115 °
